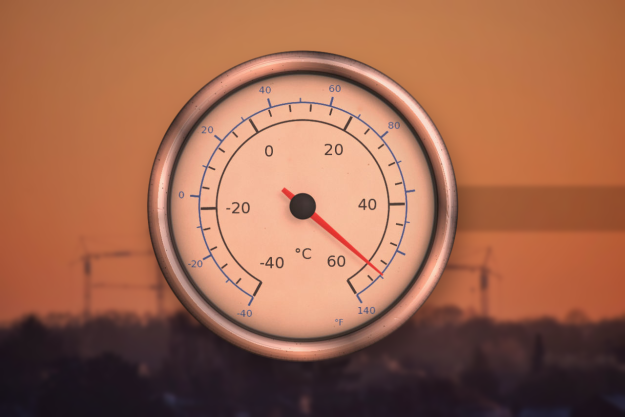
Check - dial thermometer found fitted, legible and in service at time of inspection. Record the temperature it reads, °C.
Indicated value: 54 °C
